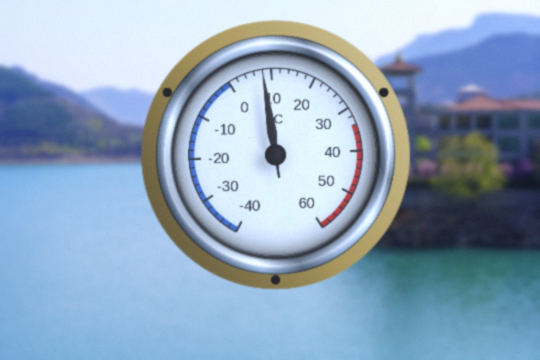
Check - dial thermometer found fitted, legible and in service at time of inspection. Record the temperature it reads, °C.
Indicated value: 8 °C
